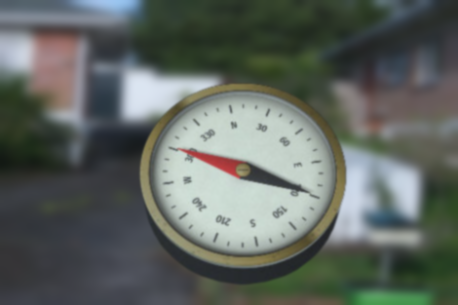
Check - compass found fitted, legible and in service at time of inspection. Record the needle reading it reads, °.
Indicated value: 300 °
